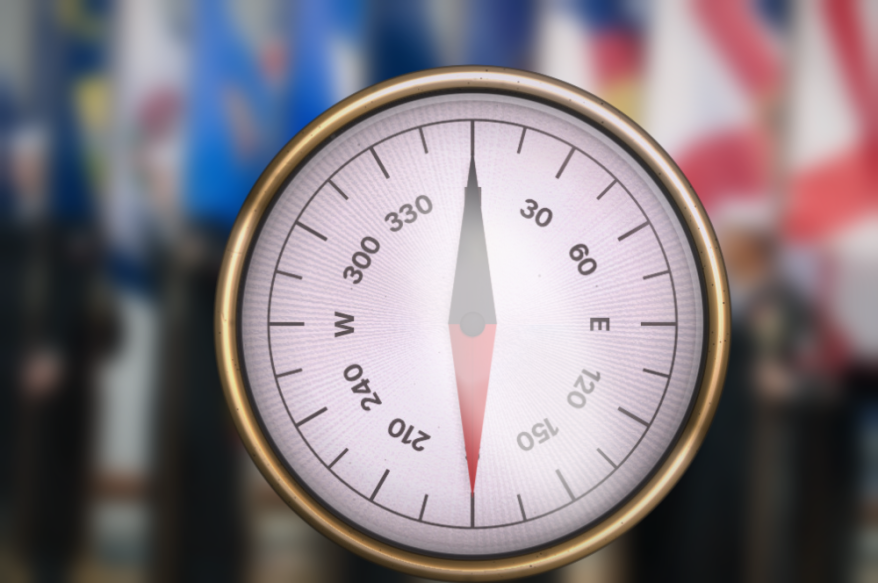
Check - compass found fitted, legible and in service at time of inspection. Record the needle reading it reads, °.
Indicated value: 180 °
